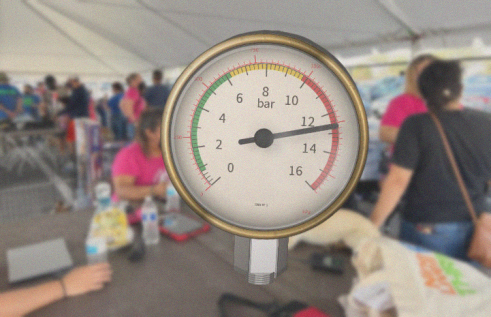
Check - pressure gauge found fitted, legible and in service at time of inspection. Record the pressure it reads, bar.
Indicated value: 12.6 bar
